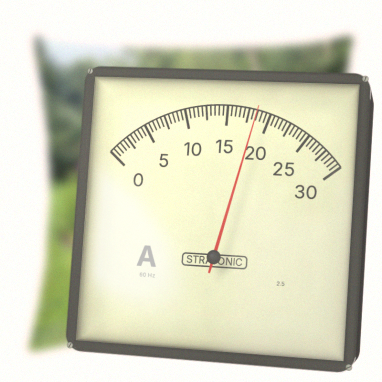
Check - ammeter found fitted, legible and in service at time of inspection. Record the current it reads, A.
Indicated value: 18.5 A
